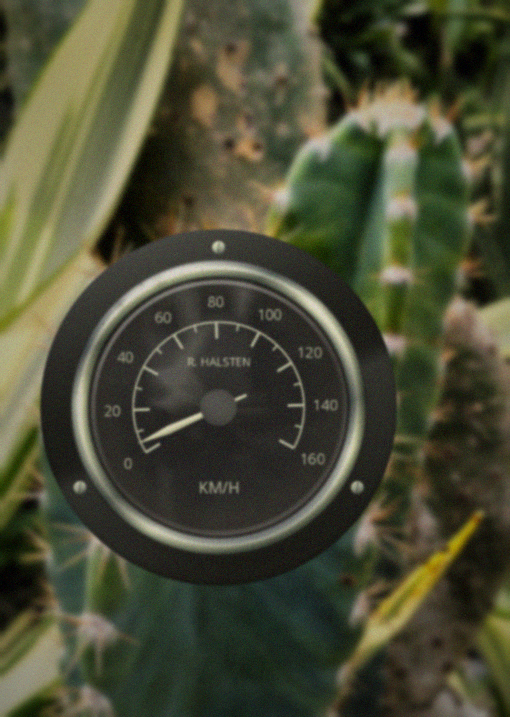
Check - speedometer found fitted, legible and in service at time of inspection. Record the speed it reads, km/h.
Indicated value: 5 km/h
